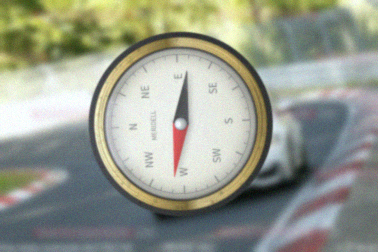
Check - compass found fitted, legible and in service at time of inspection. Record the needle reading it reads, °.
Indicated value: 280 °
